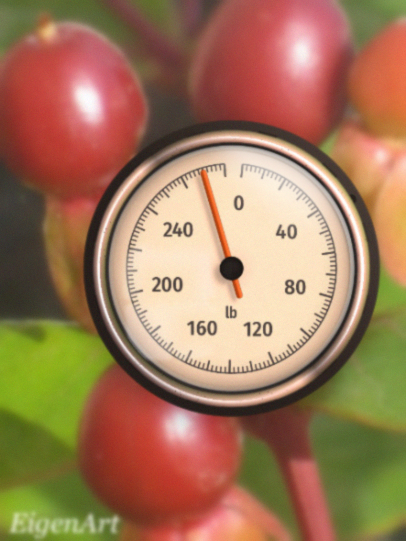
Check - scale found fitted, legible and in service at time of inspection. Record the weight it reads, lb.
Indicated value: 270 lb
